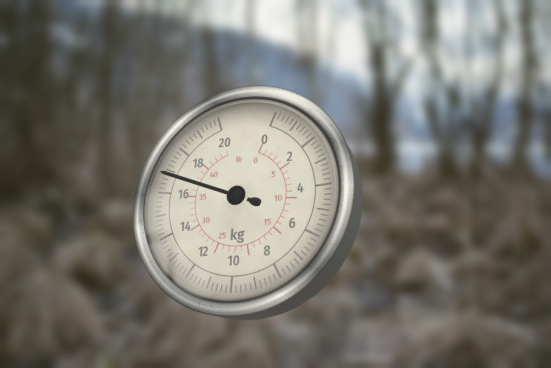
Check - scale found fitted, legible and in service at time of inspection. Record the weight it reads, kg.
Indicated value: 16.8 kg
